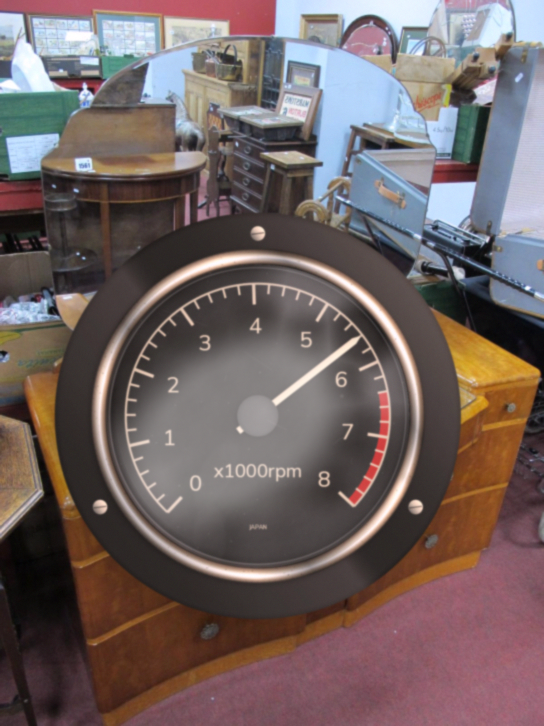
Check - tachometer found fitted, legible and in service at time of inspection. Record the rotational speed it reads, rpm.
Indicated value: 5600 rpm
